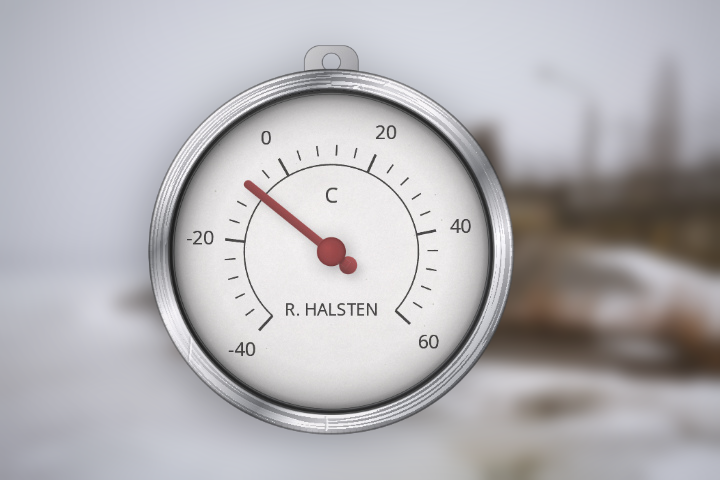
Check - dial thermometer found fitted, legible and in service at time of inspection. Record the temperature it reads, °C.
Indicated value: -8 °C
